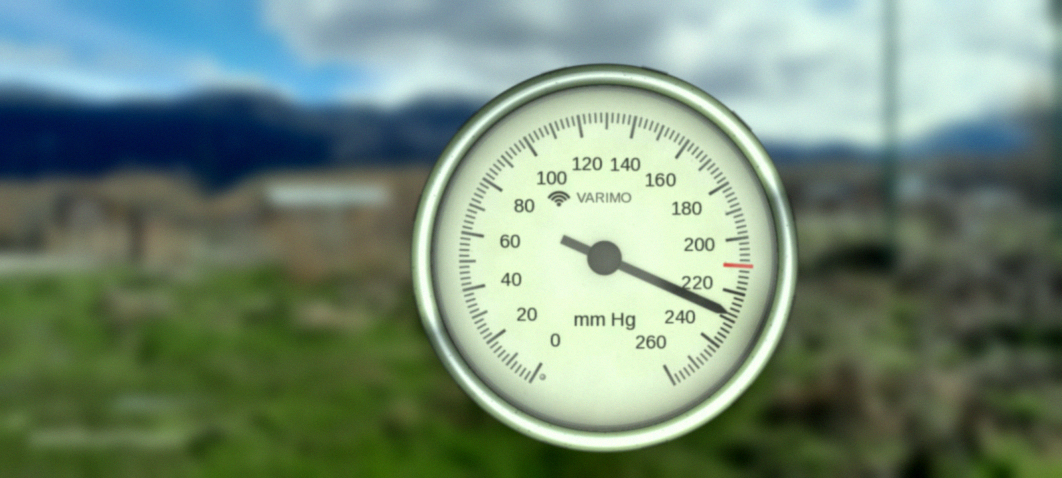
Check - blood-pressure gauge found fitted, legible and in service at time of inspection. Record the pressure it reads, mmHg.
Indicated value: 228 mmHg
